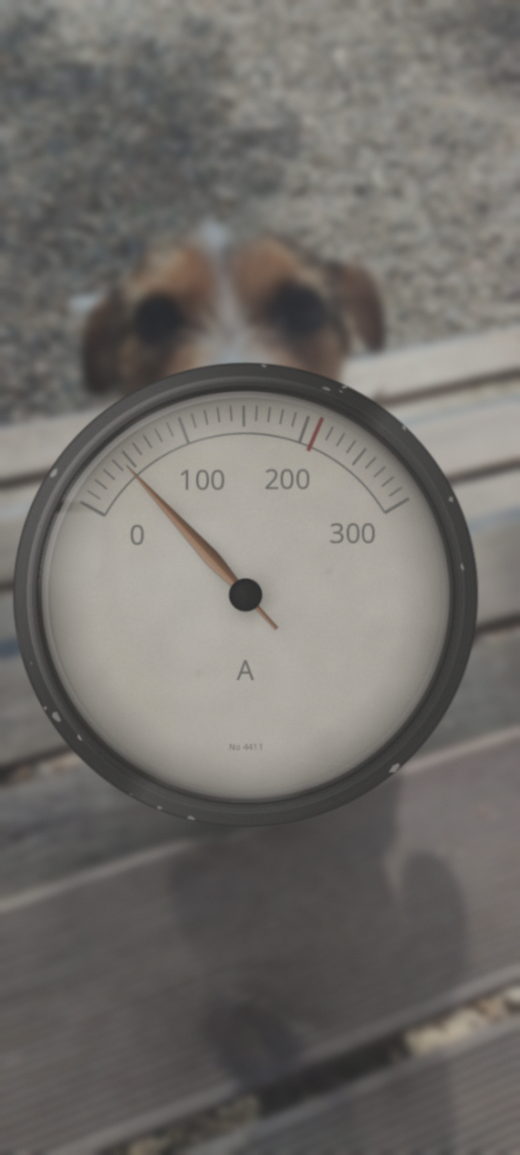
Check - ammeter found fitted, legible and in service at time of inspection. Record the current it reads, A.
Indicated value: 45 A
